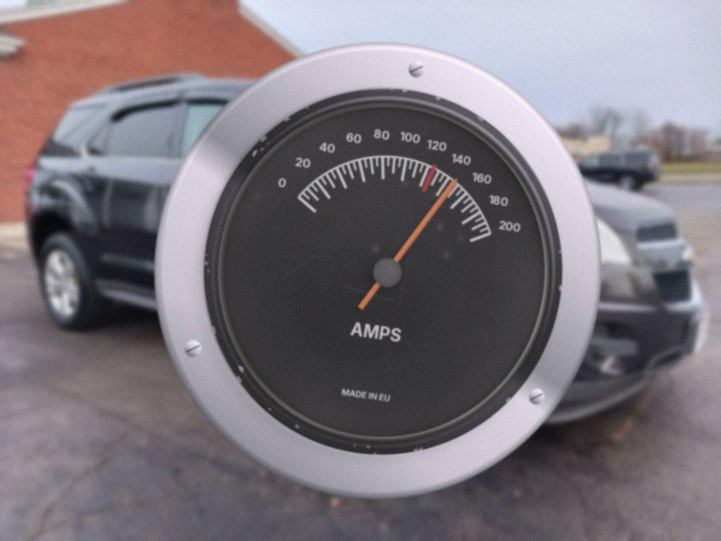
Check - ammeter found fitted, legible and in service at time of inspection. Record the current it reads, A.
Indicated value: 145 A
